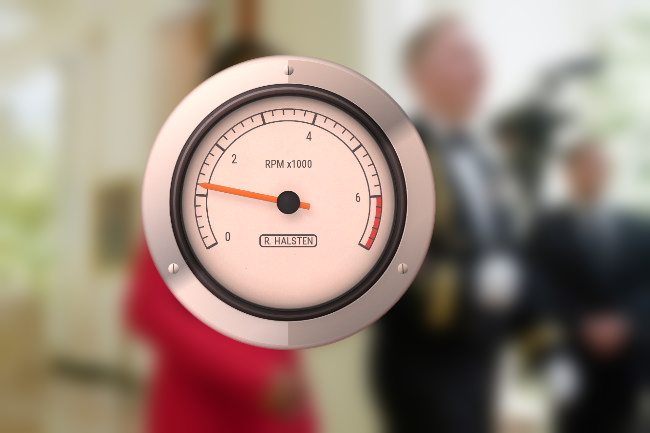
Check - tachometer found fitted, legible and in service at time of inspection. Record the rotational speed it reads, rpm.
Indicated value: 1200 rpm
